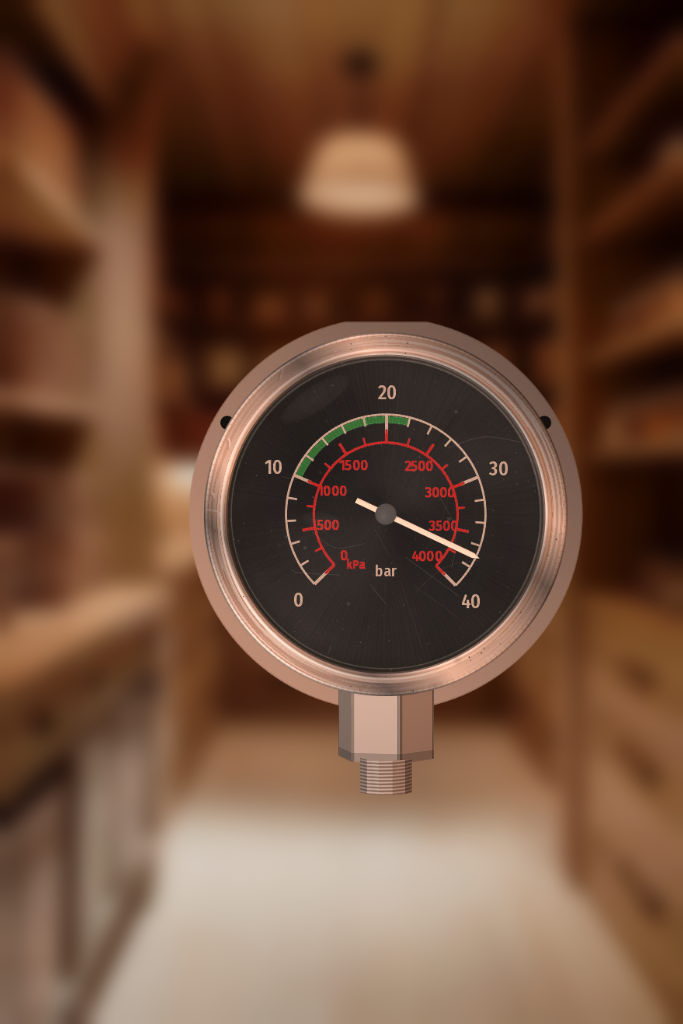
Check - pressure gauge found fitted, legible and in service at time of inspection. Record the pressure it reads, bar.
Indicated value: 37 bar
